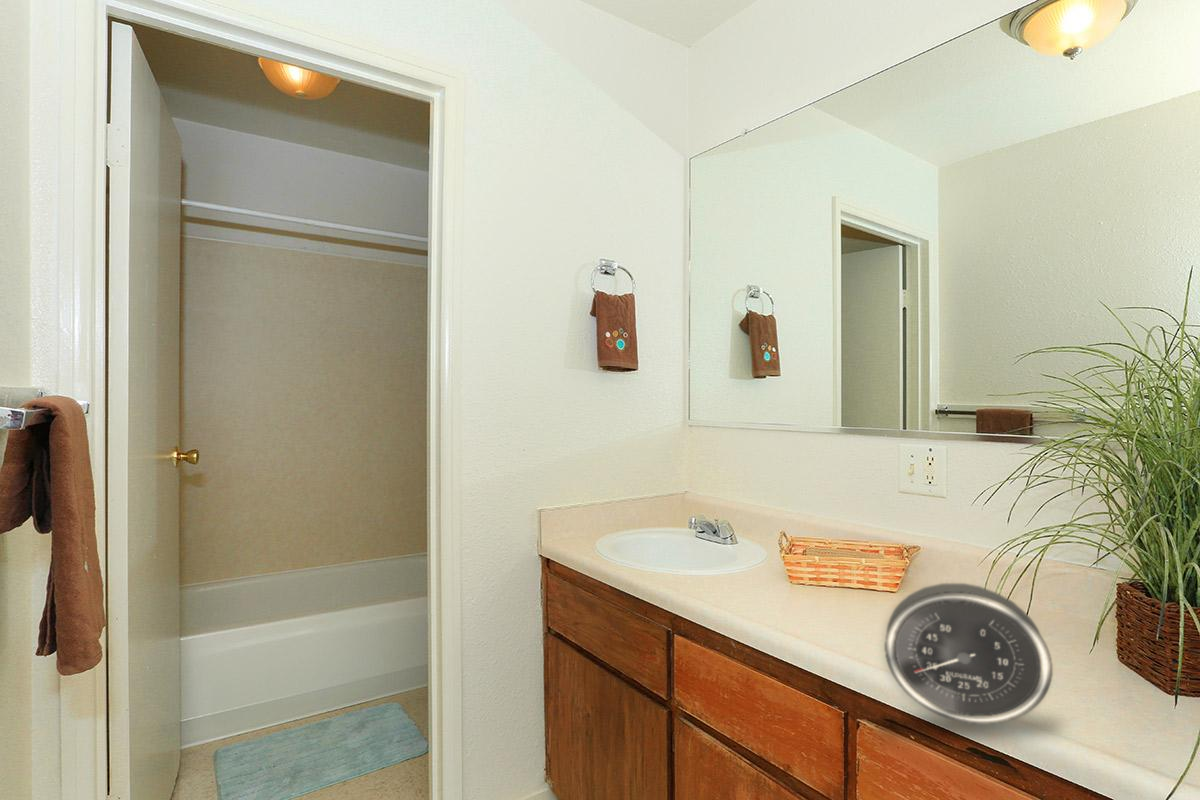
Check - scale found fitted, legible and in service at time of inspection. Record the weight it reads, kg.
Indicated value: 35 kg
